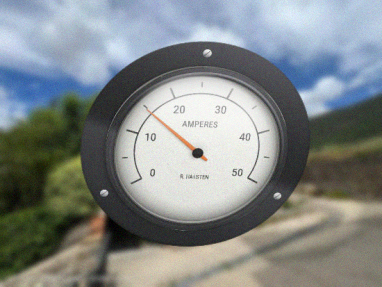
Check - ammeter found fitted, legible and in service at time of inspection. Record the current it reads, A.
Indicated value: 15 A
